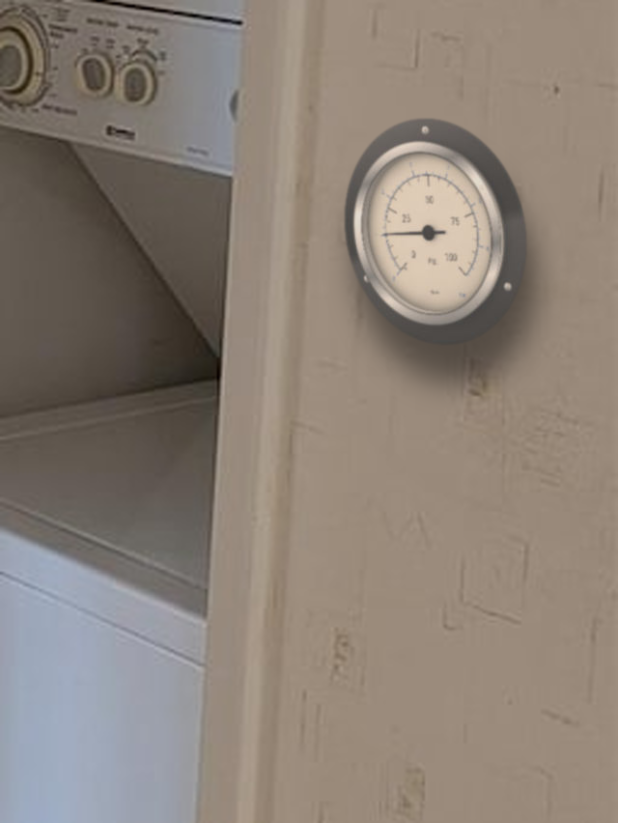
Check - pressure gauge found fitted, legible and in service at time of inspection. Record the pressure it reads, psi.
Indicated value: 15 psi
